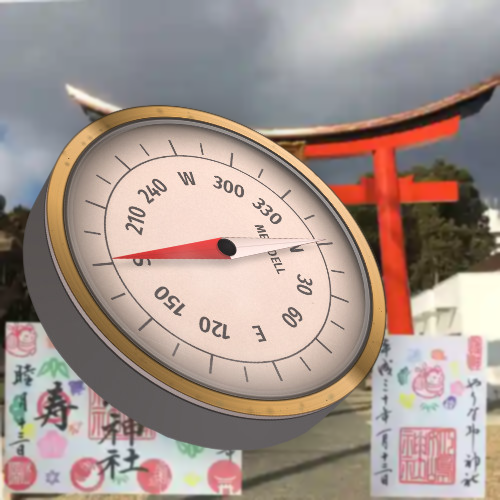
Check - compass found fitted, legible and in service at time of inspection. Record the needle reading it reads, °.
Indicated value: 180 °
